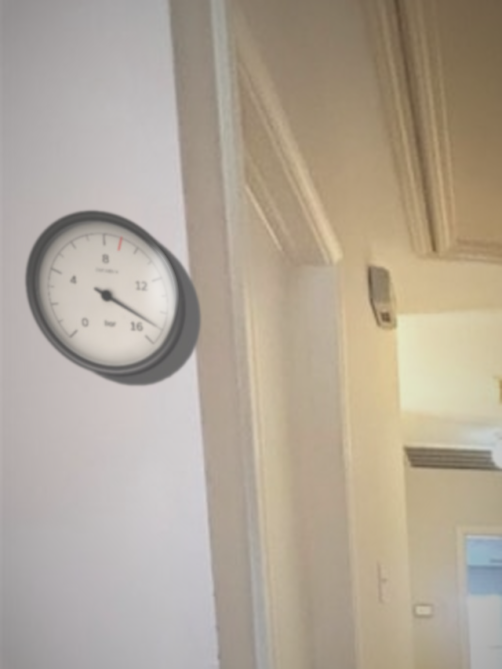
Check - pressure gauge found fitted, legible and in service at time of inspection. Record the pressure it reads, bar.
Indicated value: 15 bar
